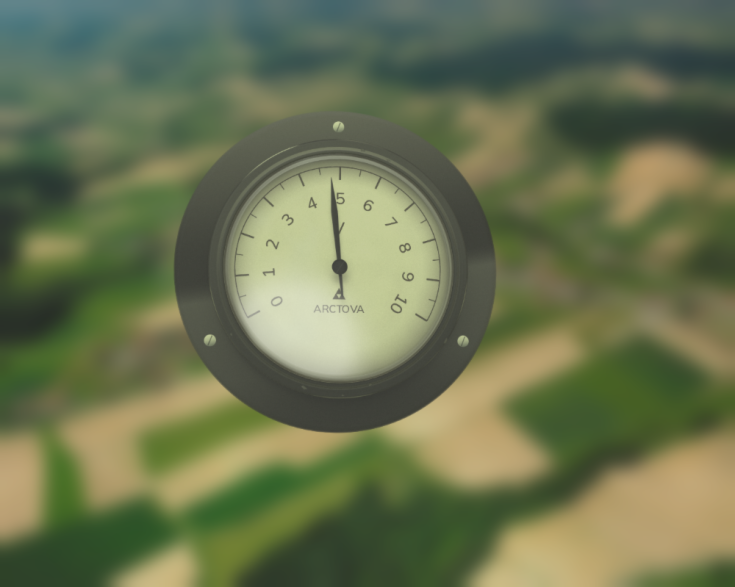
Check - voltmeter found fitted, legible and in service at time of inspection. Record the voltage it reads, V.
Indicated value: 4.75 V
